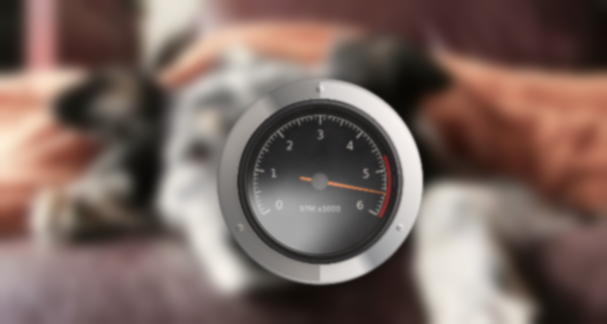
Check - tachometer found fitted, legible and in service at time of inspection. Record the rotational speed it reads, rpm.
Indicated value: 5500 rpm
